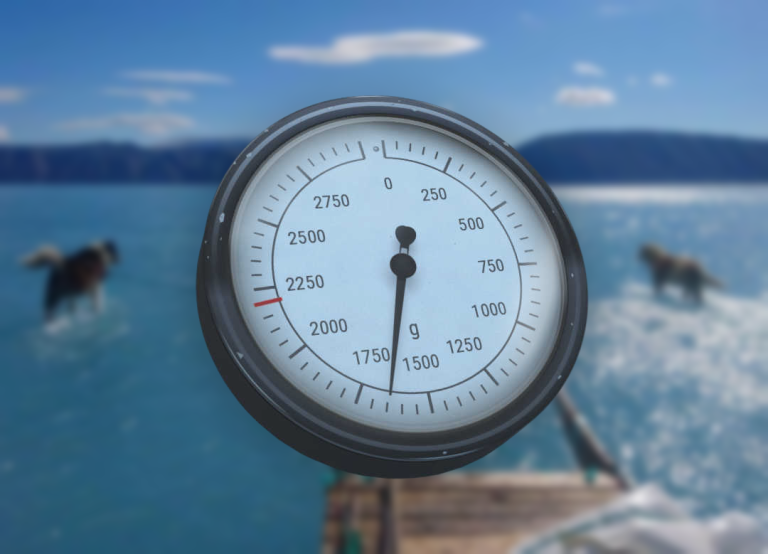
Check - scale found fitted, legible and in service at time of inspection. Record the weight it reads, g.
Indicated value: 1650 g
